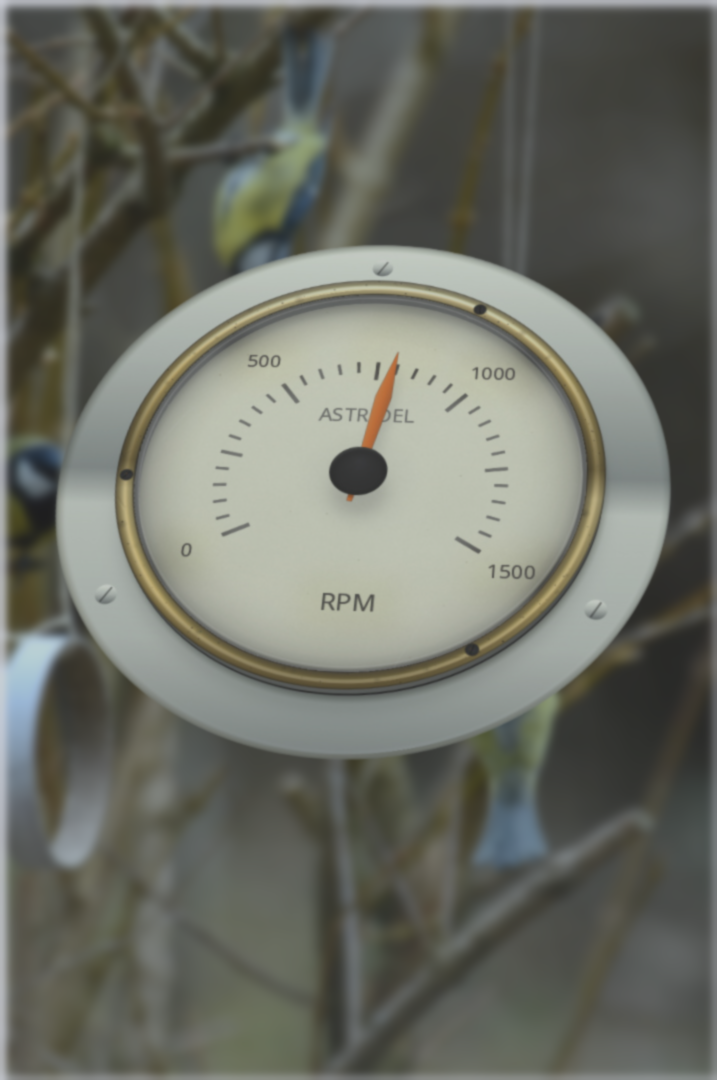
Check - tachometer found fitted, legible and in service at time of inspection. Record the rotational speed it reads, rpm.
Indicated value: 800 rpm
